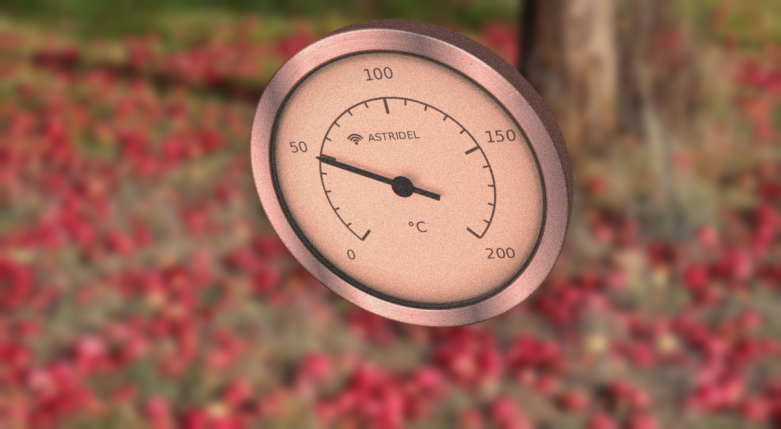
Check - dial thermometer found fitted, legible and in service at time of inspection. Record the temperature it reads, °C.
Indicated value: 50 °C
